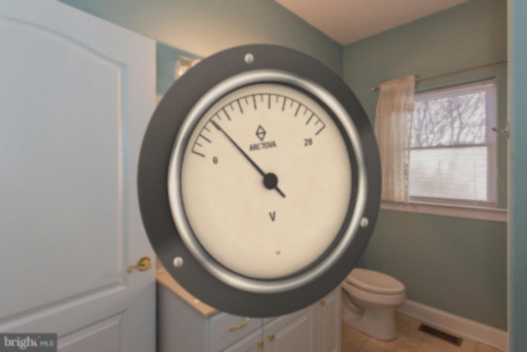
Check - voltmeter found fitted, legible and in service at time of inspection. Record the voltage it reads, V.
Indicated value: 4 V
